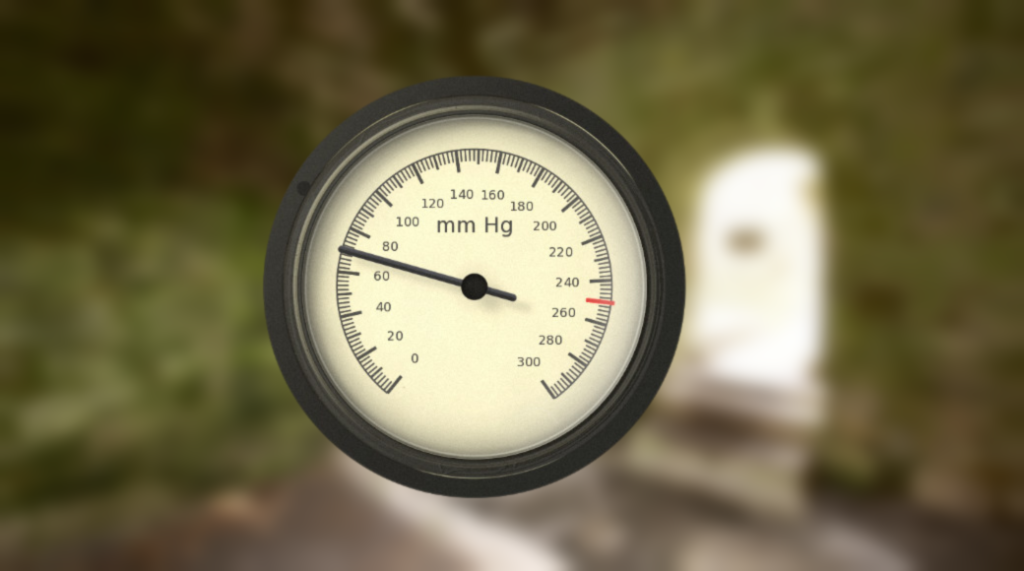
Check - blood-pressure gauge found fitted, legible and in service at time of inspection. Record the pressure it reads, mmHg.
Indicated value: 70 mmHg
